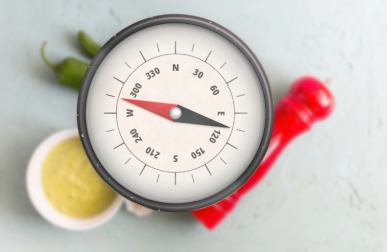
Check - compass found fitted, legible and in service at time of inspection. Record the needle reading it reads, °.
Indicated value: 285 °
